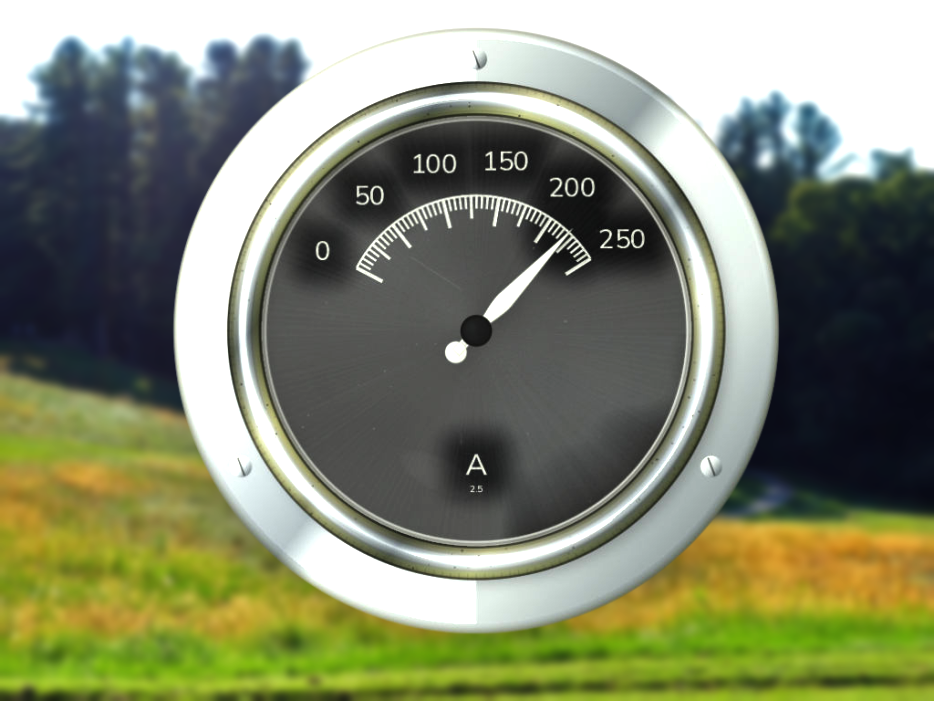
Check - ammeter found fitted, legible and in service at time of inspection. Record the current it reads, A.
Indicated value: 220 A
